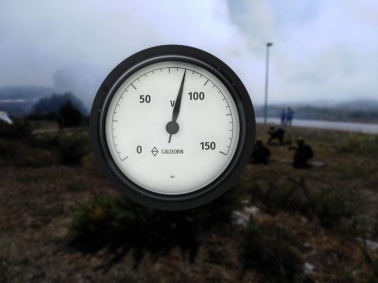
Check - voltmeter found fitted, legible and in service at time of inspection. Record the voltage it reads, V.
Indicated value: 85 V
